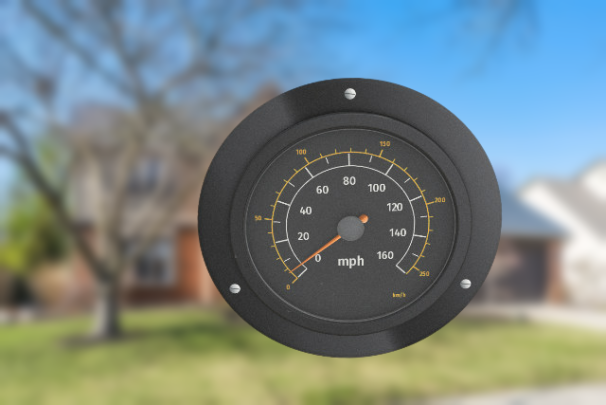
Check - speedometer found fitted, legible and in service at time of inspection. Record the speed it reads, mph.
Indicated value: 5 mph
